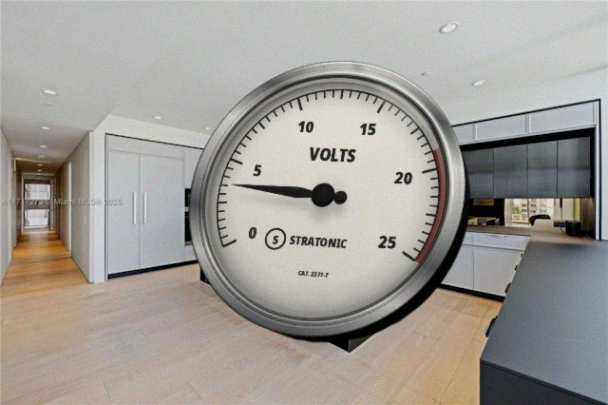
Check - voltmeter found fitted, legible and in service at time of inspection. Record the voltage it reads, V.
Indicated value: 3.5 V
